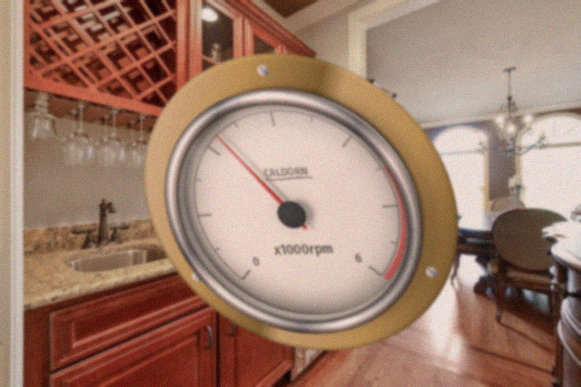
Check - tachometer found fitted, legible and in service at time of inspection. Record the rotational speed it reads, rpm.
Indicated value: 2250 rpm
